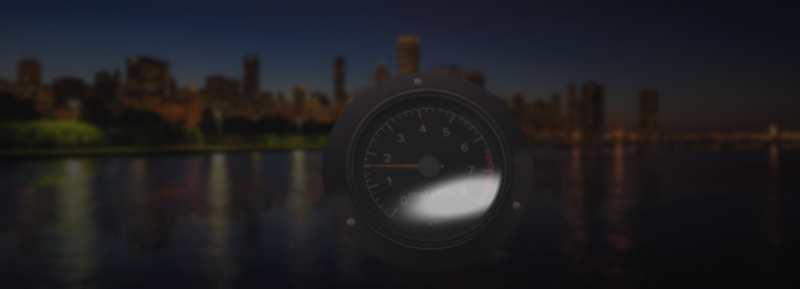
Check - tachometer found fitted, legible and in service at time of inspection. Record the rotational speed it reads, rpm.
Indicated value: 1600 rpm
